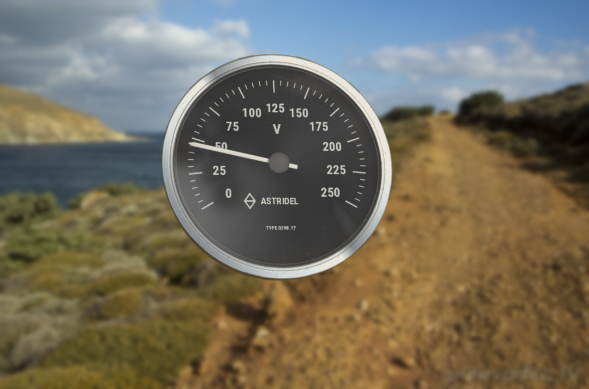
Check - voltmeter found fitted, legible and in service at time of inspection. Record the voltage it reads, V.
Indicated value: 45 V
